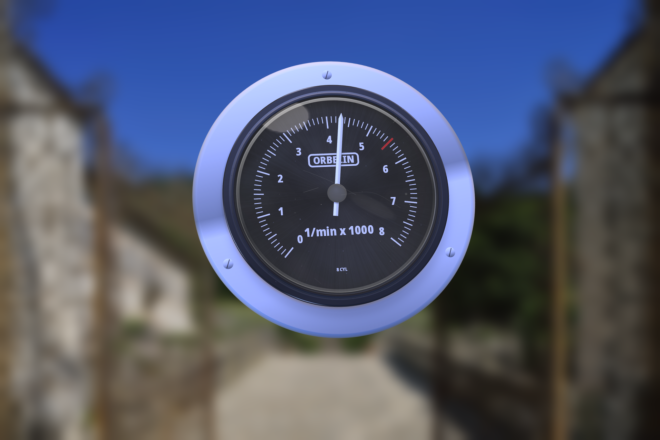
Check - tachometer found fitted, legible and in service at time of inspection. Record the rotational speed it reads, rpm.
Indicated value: 4300 rpm
